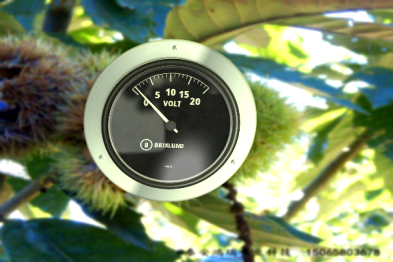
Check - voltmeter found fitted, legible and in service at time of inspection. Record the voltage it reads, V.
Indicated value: 1 V
